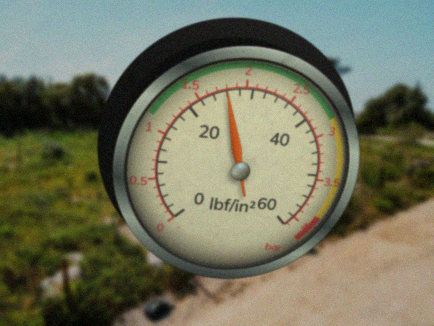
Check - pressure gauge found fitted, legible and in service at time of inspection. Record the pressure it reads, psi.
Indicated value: 26 psi
